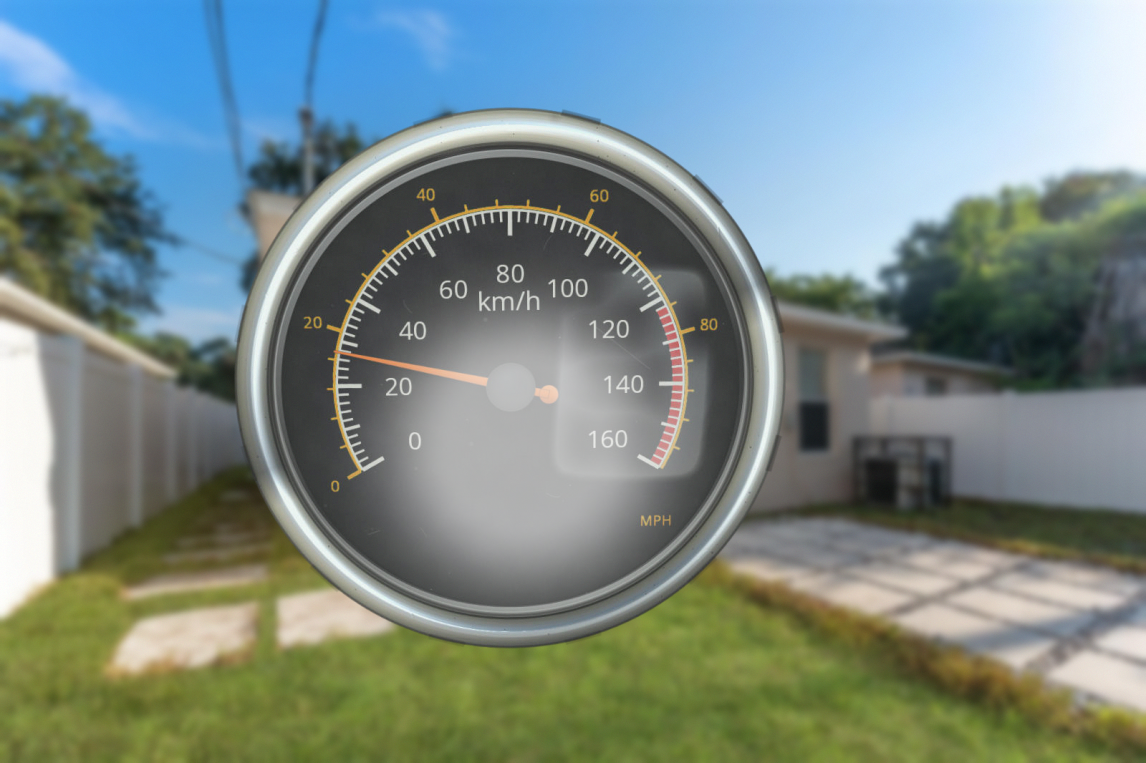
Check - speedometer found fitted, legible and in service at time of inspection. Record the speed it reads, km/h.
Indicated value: 28 km/h
